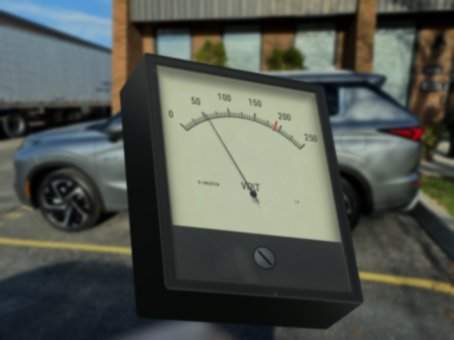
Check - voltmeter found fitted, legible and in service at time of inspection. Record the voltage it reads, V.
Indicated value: 50 V
